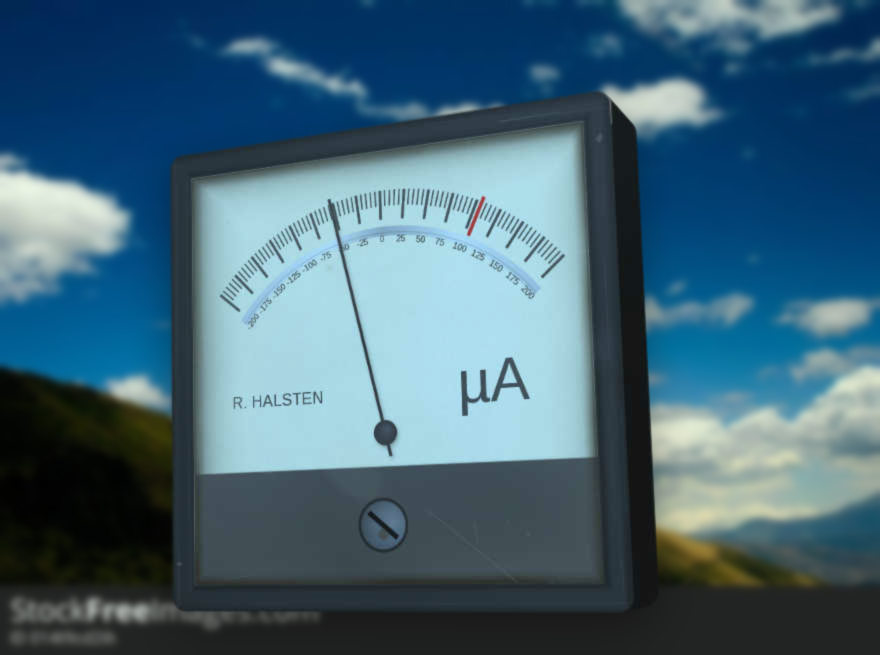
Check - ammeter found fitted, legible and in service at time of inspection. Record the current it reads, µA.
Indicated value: -50 µA
